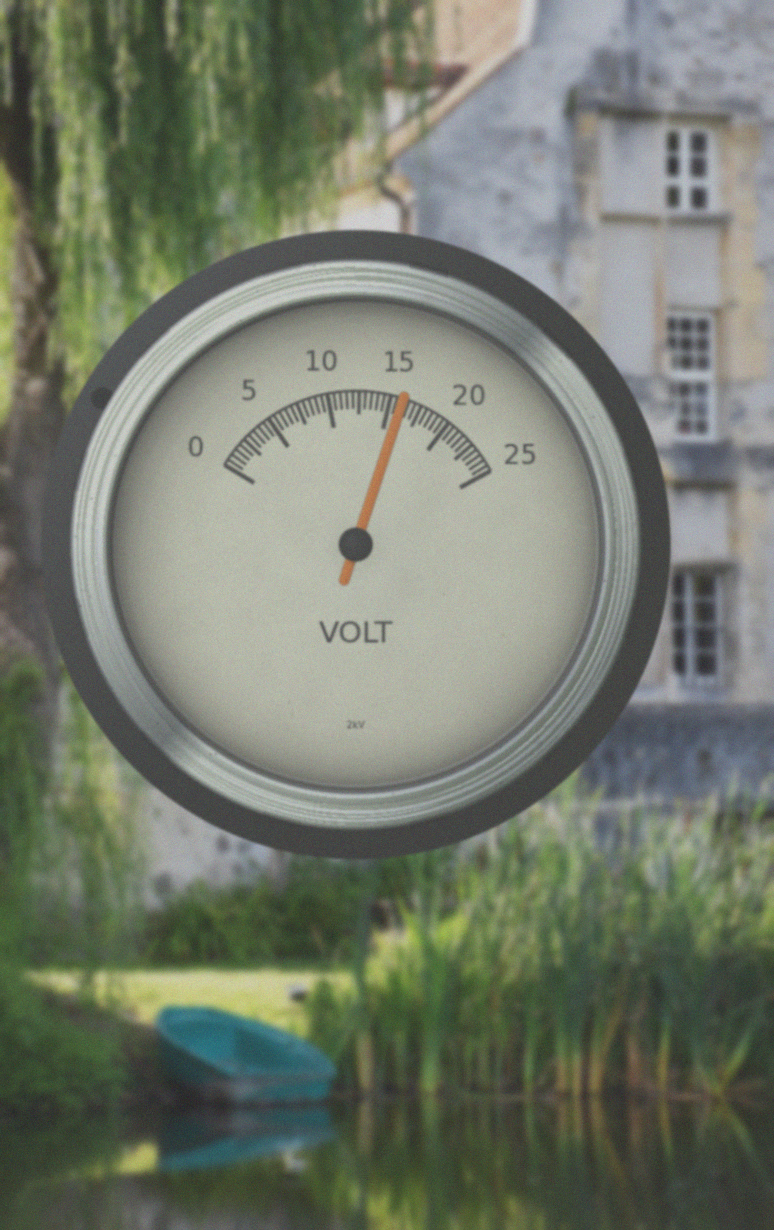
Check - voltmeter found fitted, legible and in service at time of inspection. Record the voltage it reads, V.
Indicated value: 16 V
